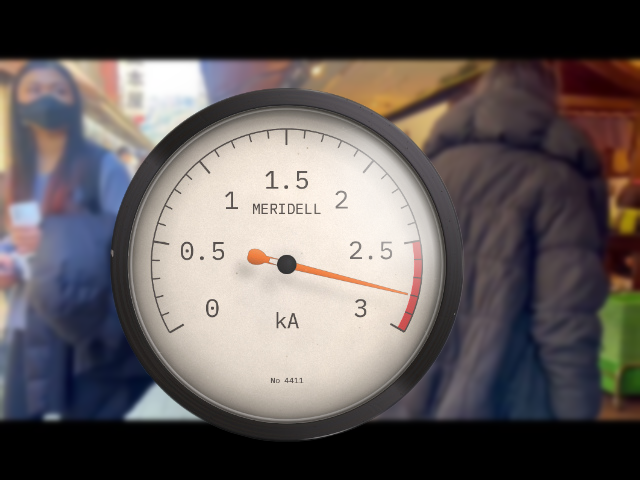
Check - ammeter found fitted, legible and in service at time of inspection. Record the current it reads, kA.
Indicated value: 2.8 kA
